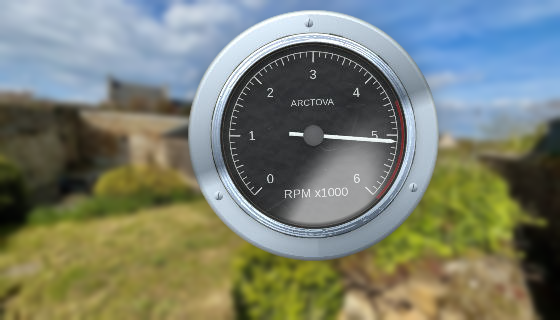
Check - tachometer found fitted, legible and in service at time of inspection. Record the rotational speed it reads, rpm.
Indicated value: 5100 rpm
